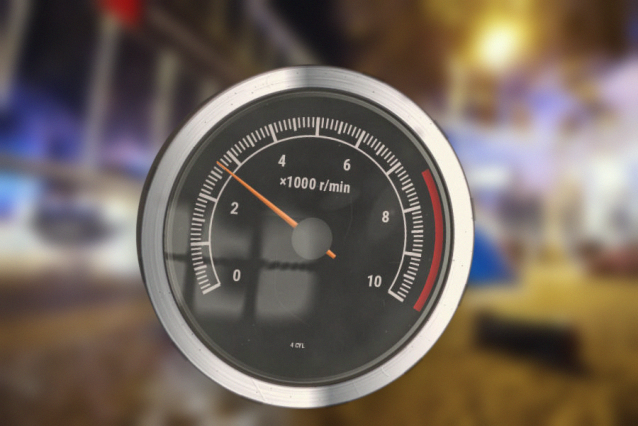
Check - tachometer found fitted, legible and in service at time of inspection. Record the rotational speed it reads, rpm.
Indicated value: 2700 rpm
